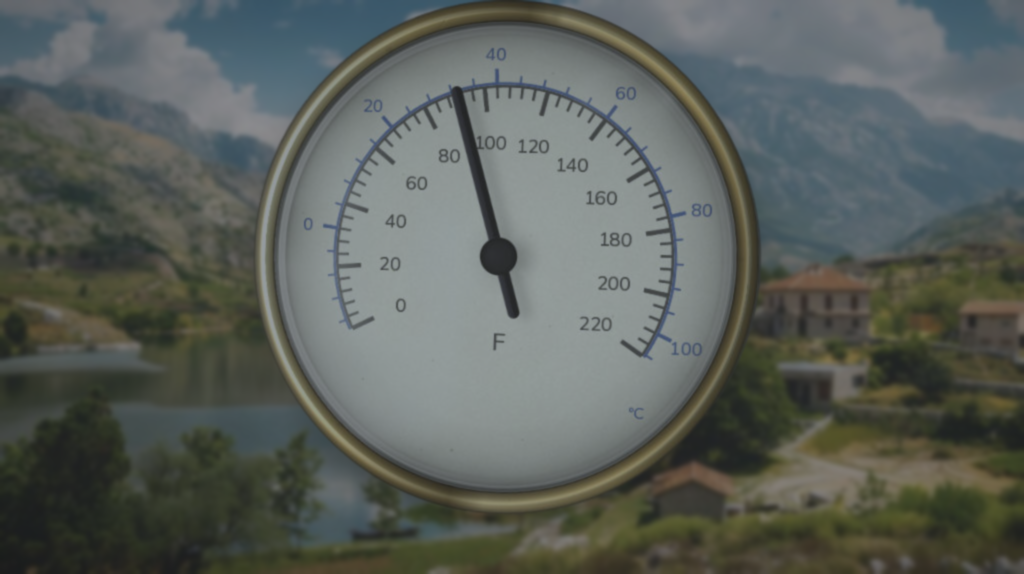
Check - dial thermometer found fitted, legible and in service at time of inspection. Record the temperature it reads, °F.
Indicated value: 92 °F
